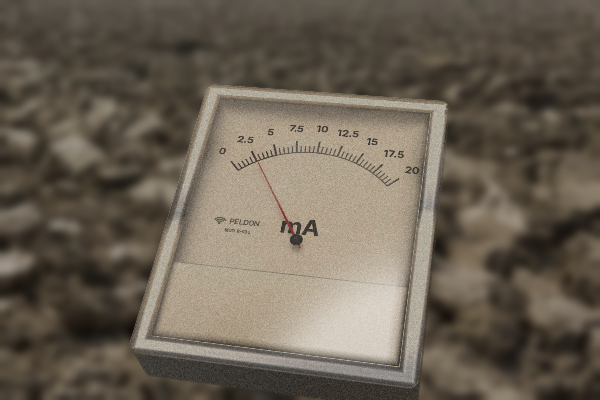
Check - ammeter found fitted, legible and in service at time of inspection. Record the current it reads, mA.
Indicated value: 2.5 mA
